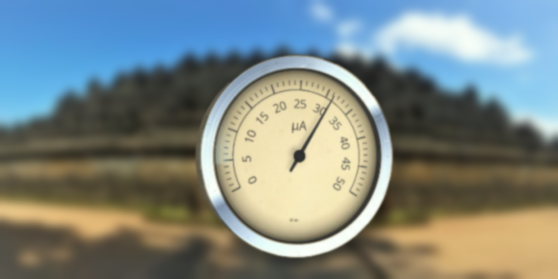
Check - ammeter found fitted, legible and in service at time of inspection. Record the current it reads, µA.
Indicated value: 31 µA
